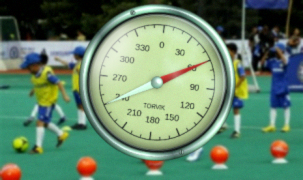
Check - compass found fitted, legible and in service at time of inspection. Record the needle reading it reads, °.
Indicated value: 60 °
